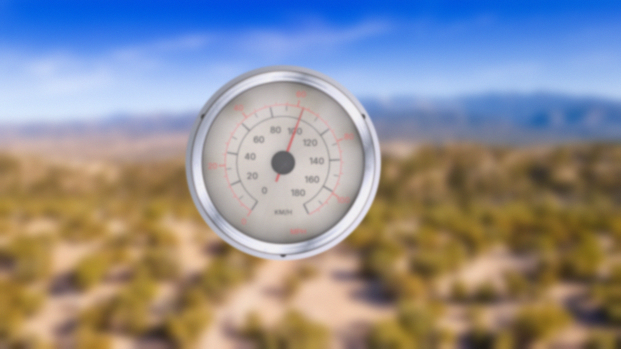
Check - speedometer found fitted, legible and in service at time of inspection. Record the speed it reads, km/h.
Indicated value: 100 km/h
